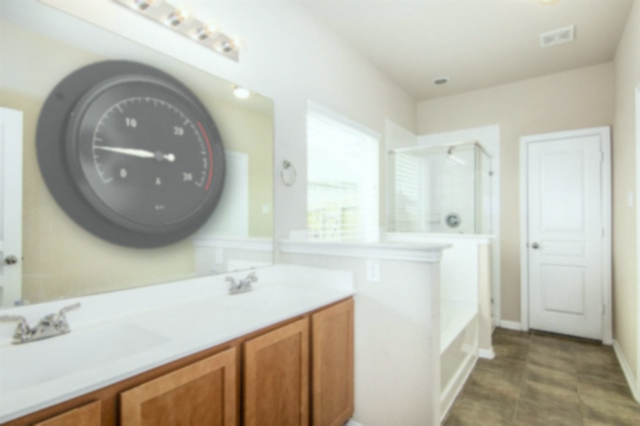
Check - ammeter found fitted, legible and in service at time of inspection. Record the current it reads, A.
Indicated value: 4 A
